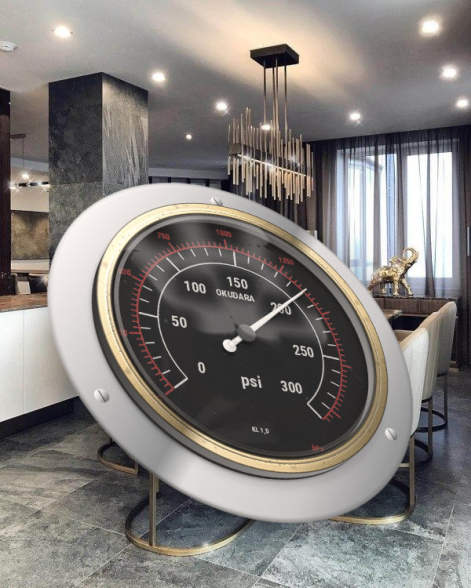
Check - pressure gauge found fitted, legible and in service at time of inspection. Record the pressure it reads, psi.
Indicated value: 200 psi
